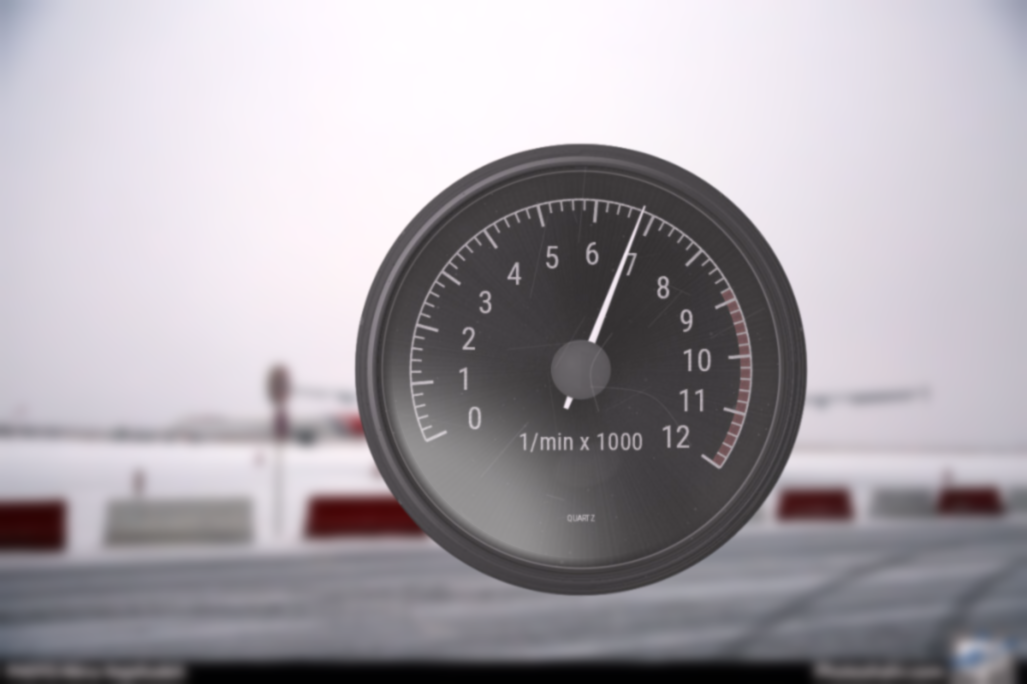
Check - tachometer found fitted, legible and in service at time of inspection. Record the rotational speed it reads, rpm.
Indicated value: 6800 rpm
